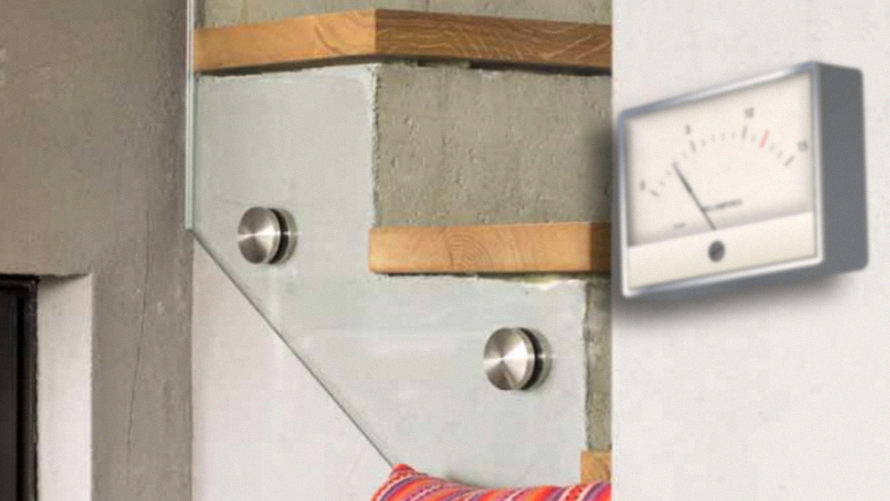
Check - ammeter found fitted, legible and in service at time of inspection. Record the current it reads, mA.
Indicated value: 3 mA
